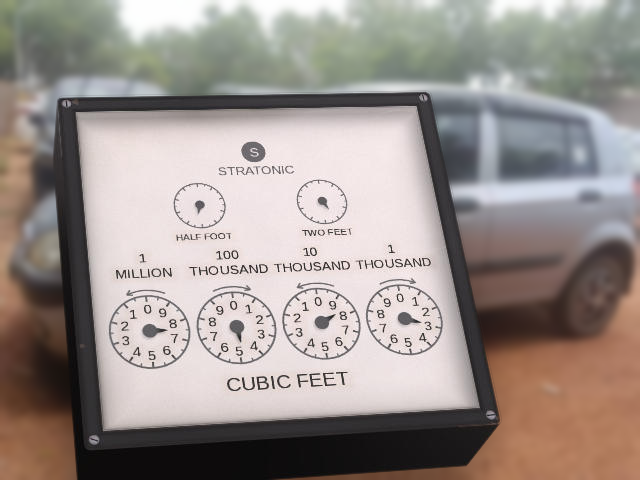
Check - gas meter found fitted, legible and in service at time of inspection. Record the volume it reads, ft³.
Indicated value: 748300 ft³
